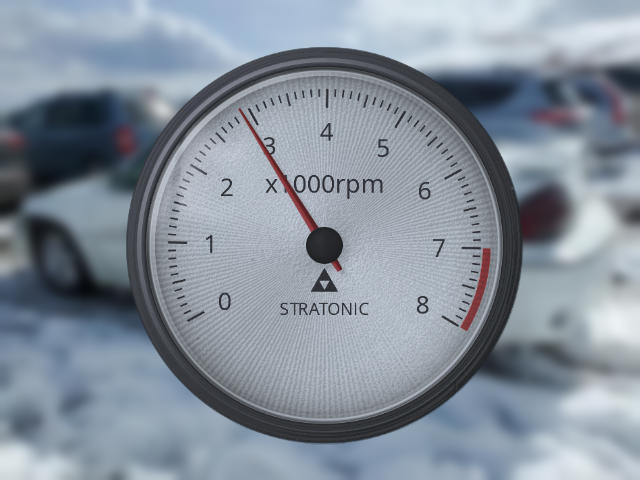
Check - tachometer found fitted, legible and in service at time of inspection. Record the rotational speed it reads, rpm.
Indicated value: 2900 rpm
